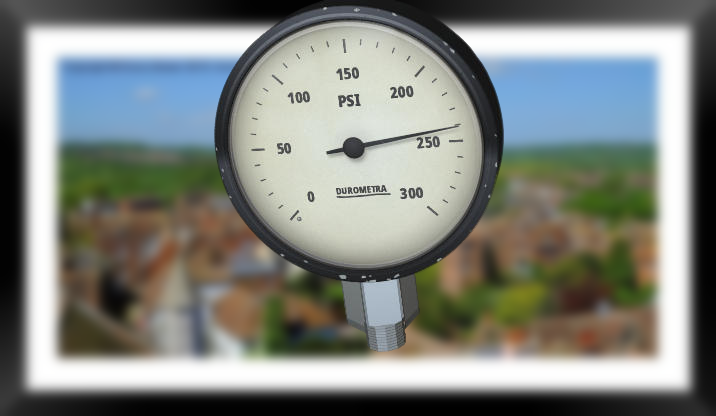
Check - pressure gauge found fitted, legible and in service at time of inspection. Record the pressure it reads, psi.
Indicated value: 240 psi
